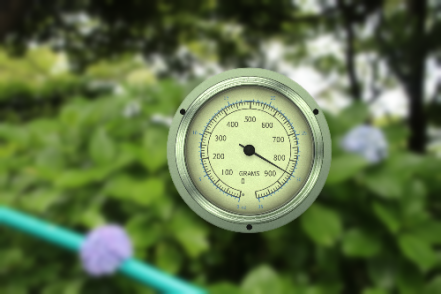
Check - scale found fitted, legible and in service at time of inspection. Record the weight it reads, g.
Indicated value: 850 g
